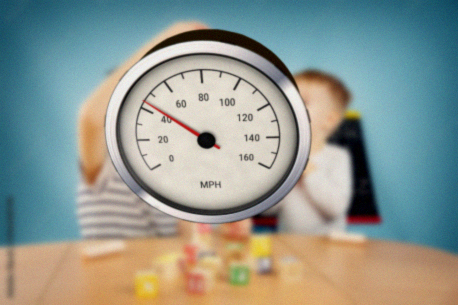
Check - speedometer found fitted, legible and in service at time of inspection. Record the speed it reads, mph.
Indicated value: 45 mph
